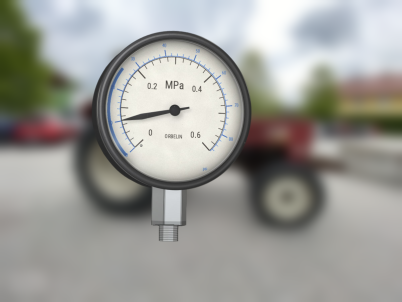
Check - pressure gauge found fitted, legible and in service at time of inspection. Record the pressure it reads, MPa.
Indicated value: 0.07 MPa
